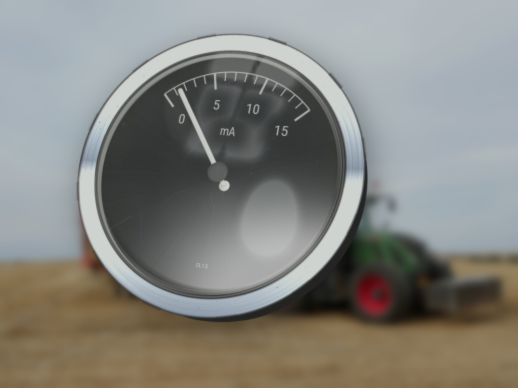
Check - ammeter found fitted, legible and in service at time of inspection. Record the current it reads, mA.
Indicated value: 1.5 mA
